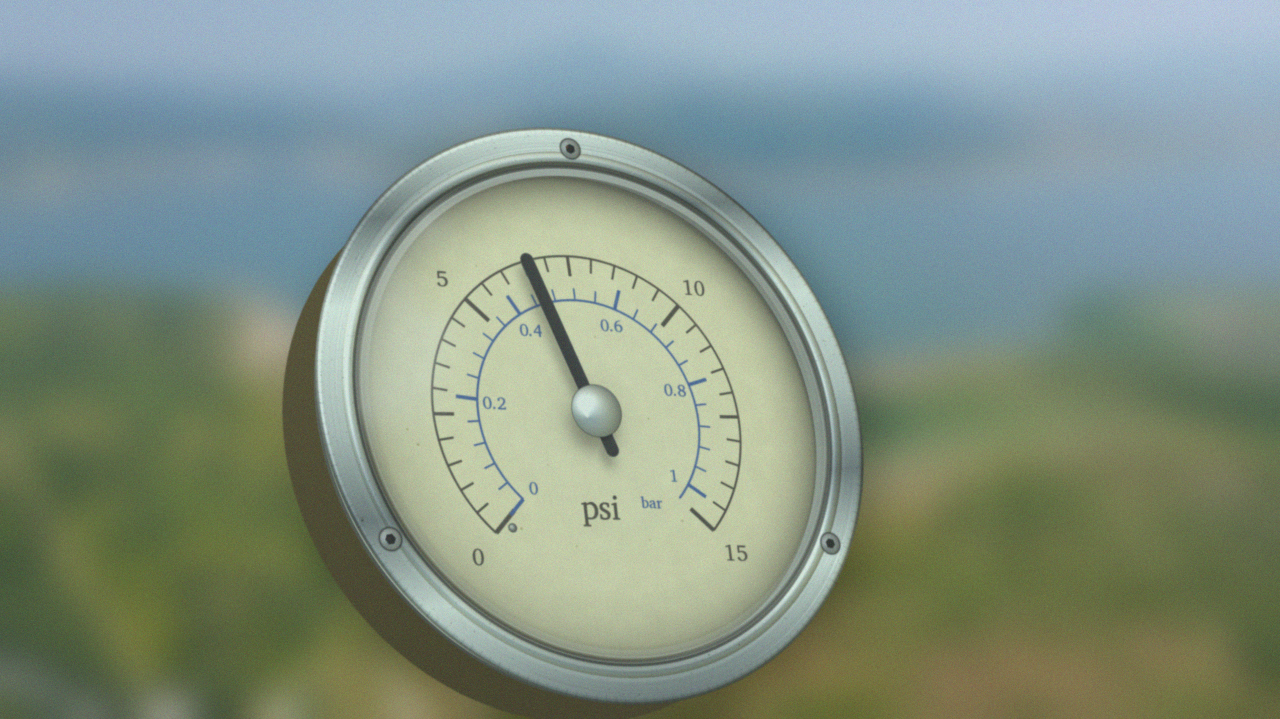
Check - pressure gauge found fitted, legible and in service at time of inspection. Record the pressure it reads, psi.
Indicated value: 6.5 psi
